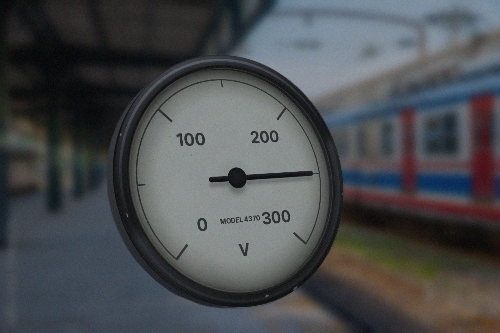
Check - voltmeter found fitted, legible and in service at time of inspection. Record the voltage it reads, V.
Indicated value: 250 V
